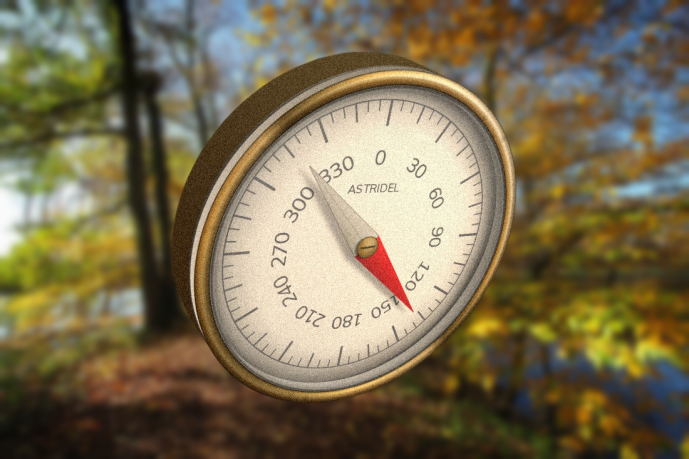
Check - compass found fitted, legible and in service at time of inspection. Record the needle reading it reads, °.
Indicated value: 137.5 °
